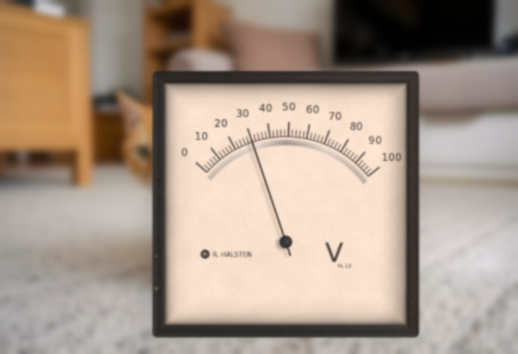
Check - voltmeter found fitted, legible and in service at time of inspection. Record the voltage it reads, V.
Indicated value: 30 V
